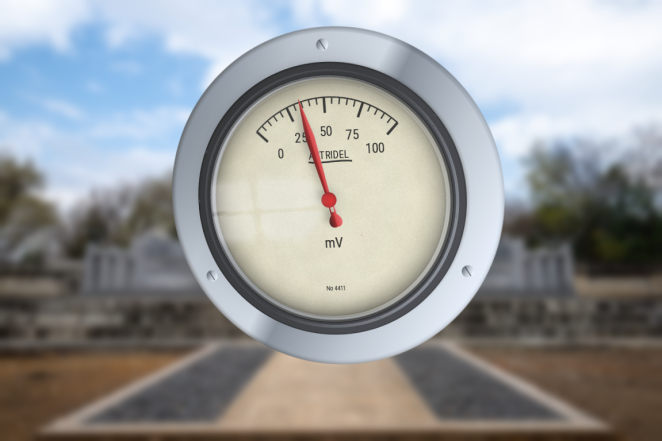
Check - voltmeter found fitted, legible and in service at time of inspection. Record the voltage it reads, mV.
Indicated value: 35 mV
